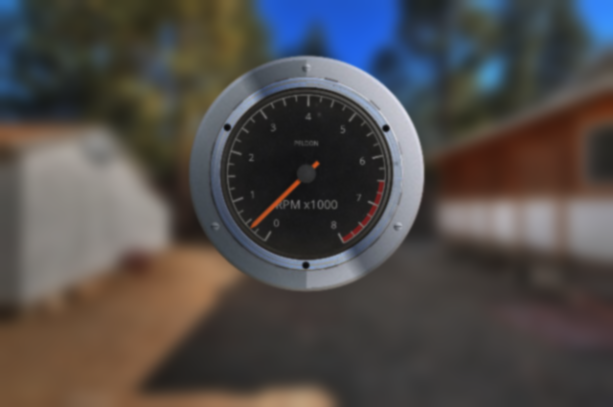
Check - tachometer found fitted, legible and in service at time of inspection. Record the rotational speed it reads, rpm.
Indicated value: 375 rpm
